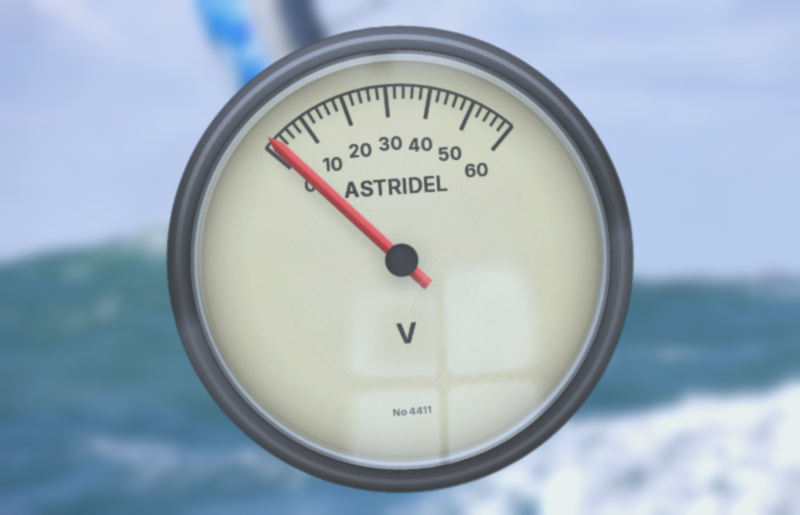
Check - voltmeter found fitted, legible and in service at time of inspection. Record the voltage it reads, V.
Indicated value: 2 V
